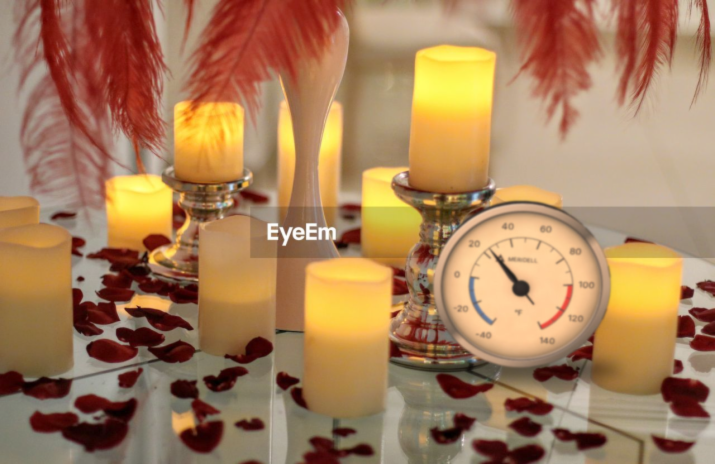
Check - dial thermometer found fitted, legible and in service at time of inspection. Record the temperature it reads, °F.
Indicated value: 25 °F
